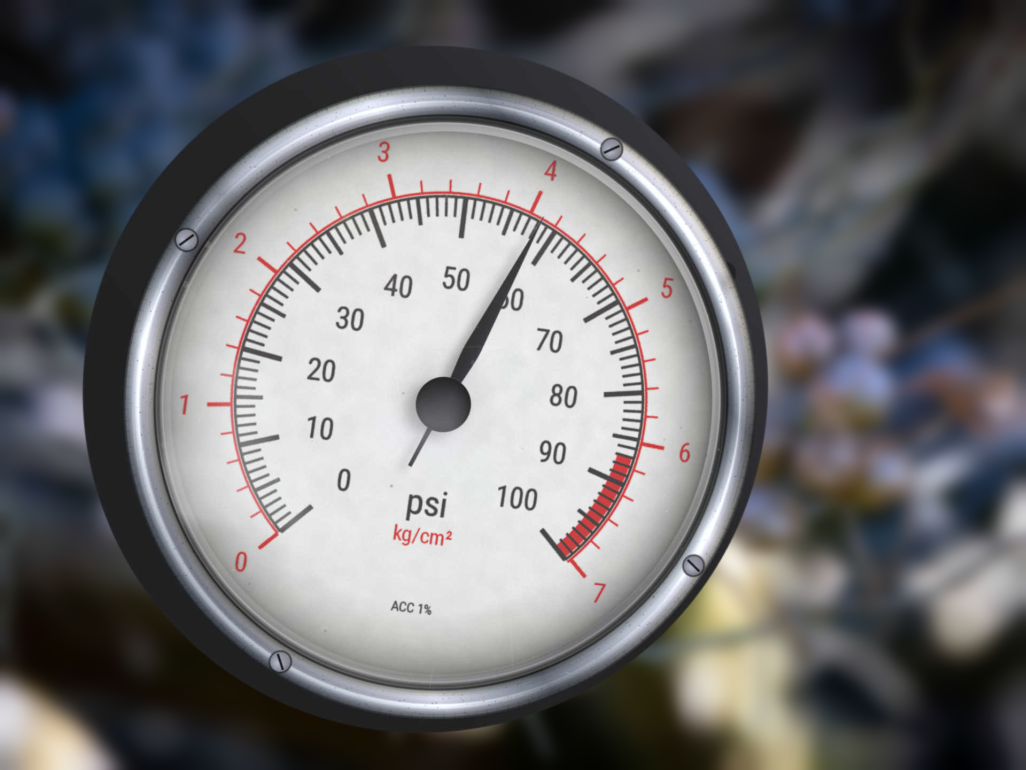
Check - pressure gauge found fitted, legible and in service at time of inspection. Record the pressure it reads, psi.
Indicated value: 58 psi
